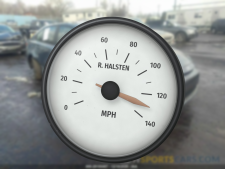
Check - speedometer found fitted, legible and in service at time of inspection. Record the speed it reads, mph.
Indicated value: 130 mph
